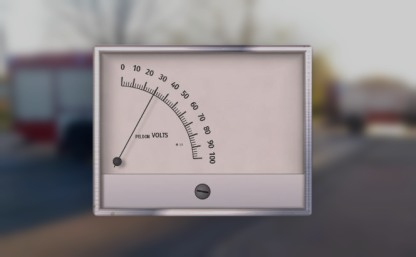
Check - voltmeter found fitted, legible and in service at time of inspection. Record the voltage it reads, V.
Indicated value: 30 V
